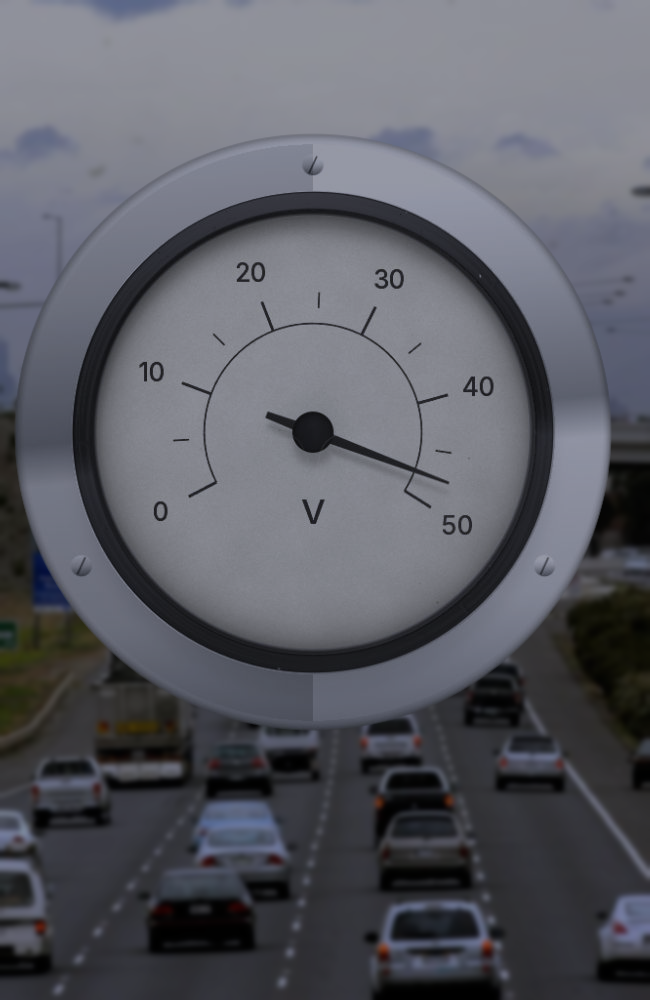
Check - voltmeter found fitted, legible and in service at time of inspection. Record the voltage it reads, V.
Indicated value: 47.5 V
